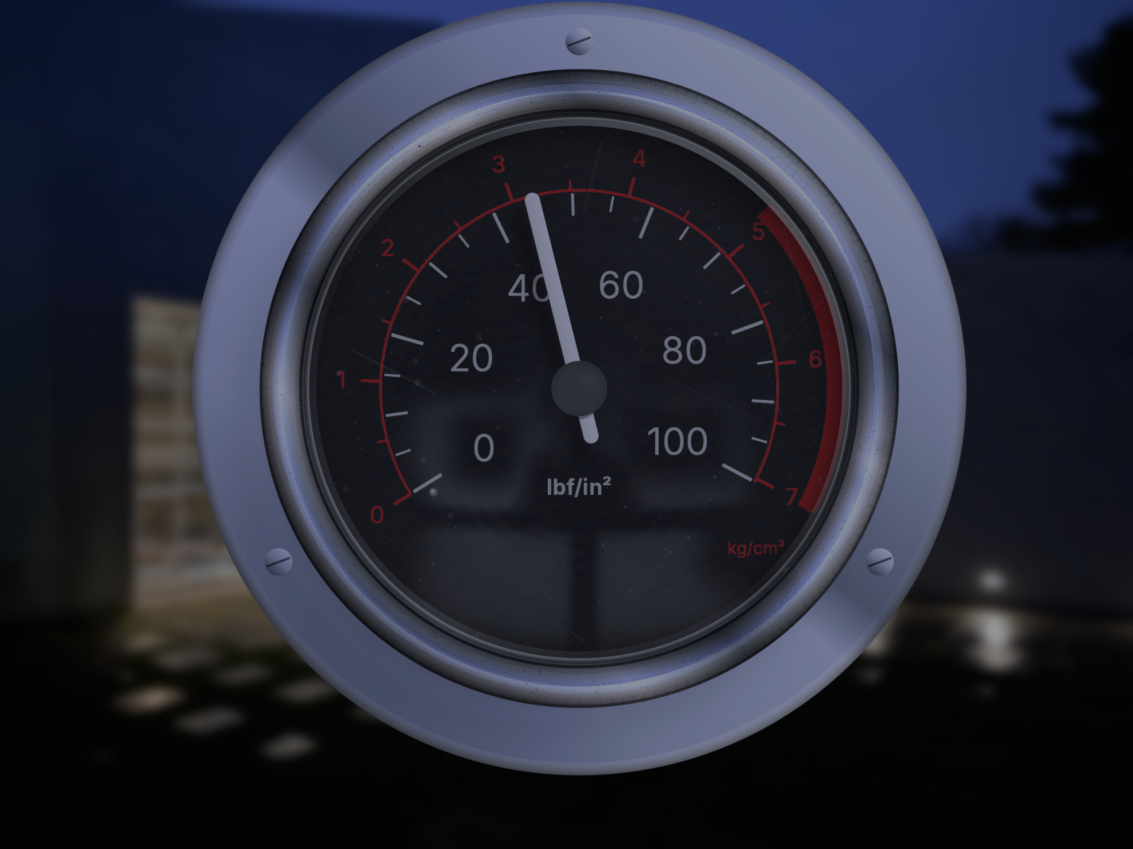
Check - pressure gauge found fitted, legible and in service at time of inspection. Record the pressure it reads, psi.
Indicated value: 45 psi
